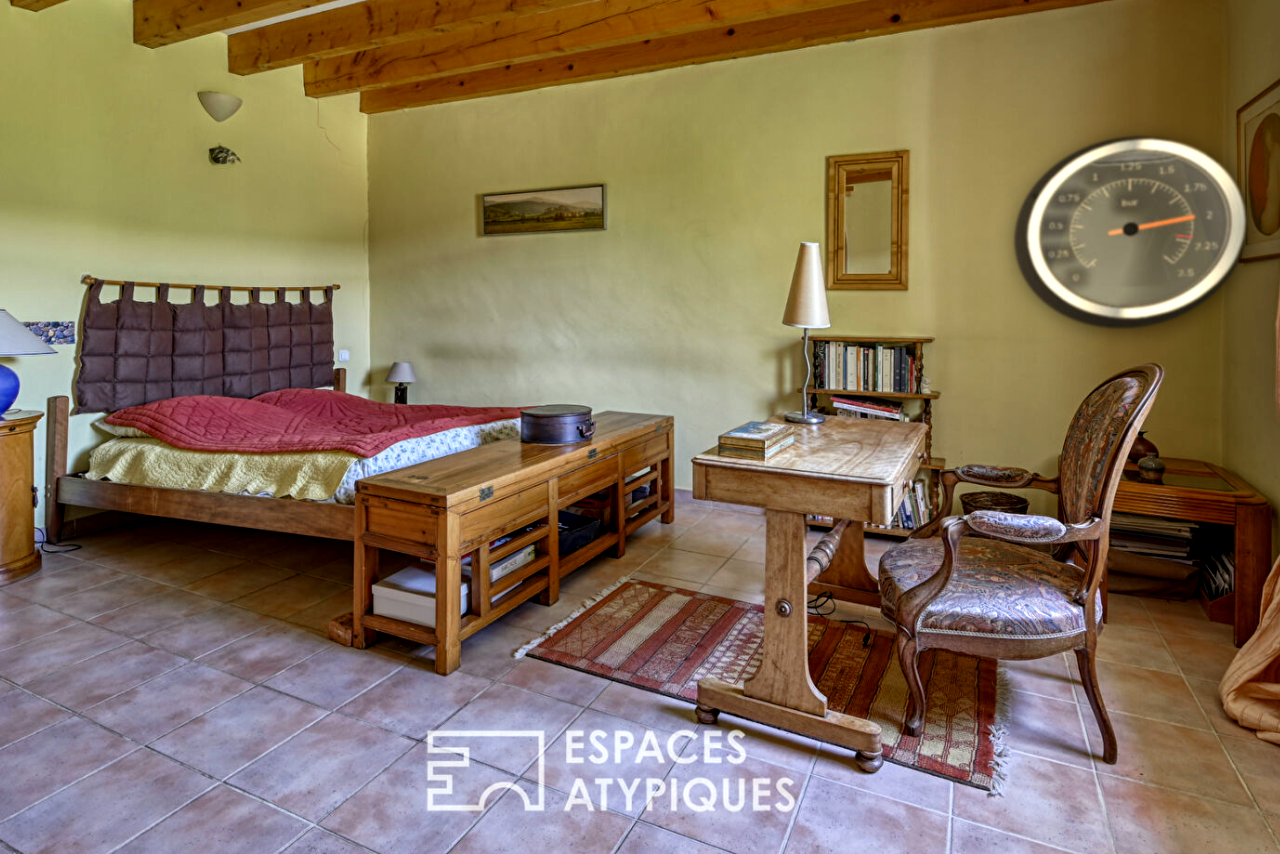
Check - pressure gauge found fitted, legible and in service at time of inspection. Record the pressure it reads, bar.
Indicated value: 2 bar
